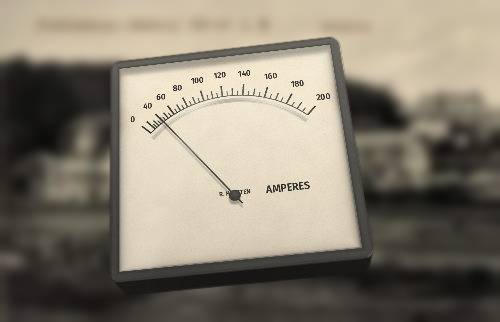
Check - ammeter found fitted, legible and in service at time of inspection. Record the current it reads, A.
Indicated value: 40 A
